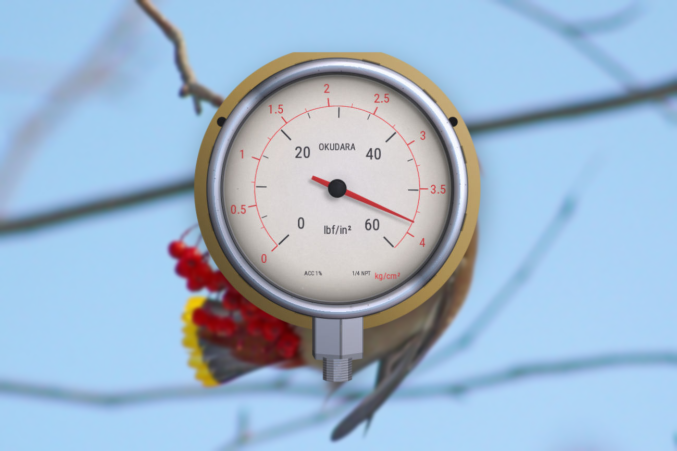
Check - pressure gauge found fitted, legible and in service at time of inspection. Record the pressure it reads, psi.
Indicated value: 55 psi
